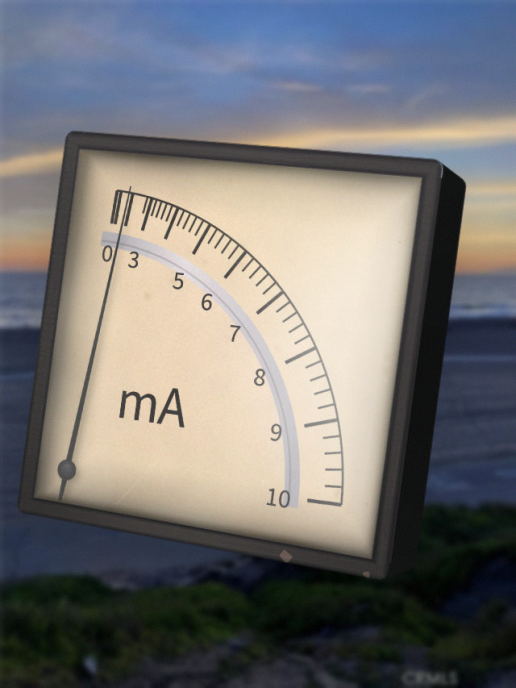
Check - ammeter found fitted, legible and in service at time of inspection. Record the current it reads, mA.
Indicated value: 2 mA
